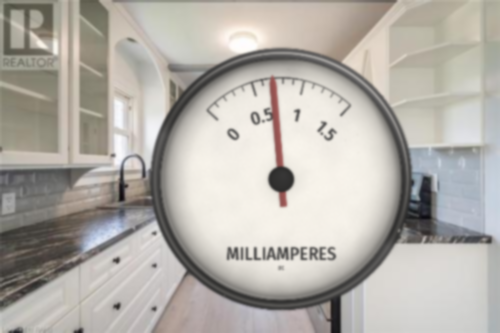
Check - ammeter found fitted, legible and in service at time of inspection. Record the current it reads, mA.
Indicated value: 0.7 mA
